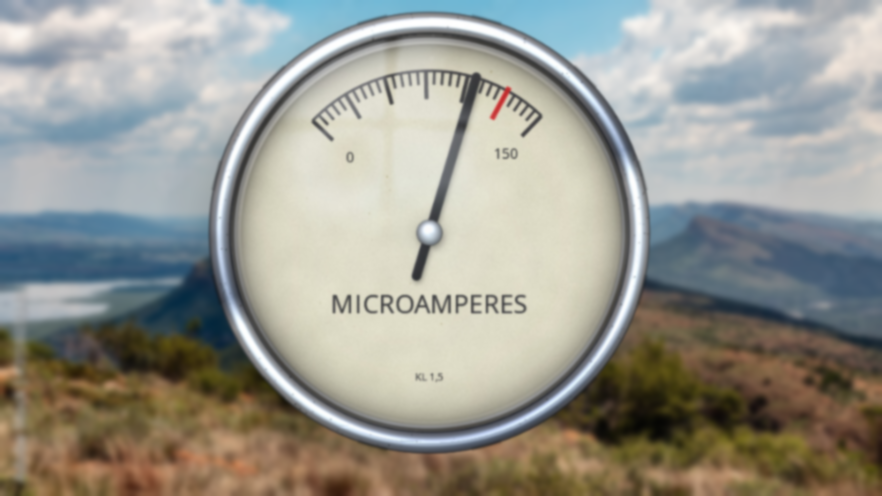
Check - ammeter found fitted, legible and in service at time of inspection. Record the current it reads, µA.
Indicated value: 105 µA
